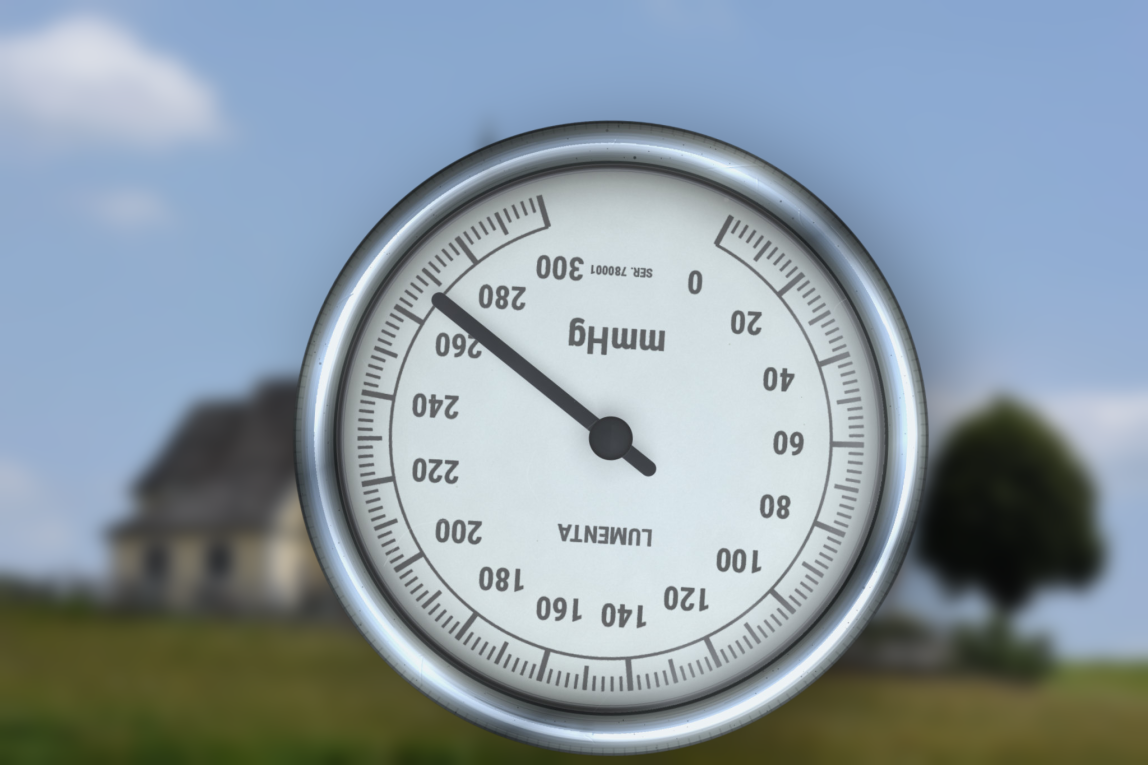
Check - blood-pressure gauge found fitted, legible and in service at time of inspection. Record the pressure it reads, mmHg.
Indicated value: 267 mmHg
